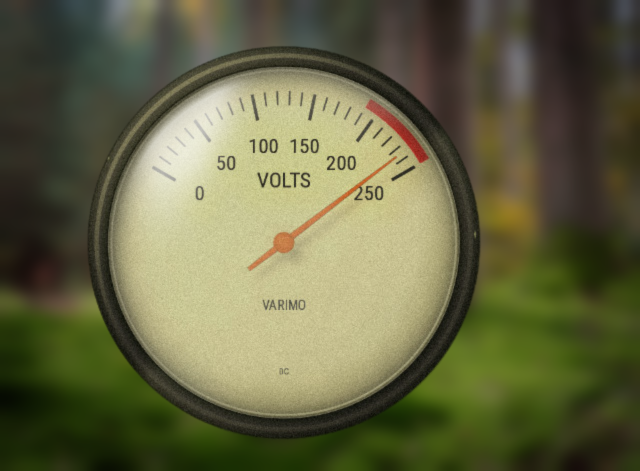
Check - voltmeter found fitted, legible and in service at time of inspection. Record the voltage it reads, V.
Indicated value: 235 V
